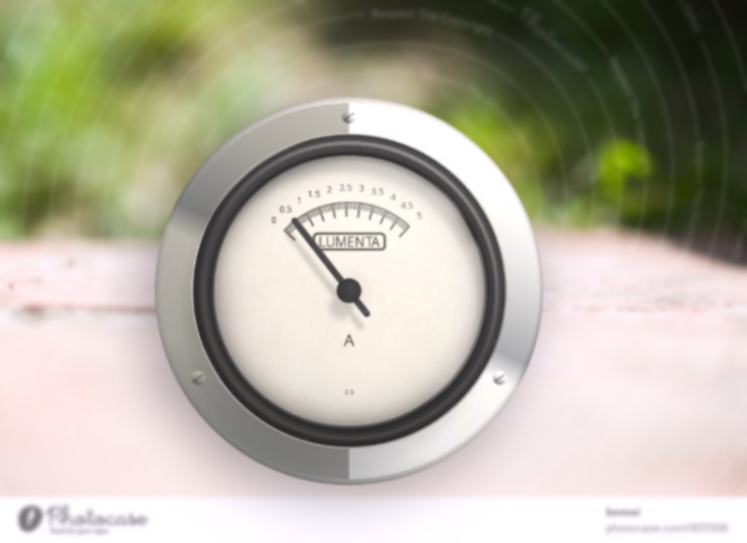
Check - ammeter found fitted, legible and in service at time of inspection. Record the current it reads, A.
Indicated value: 0.5 A
